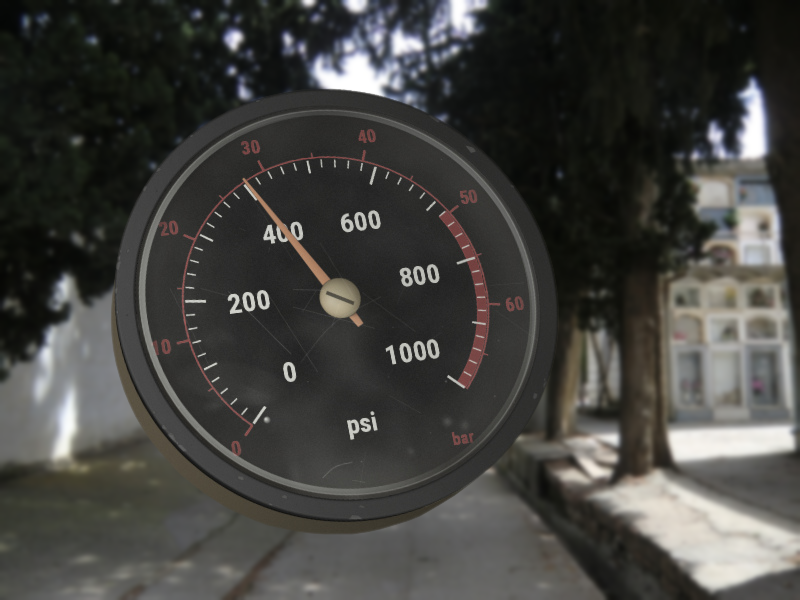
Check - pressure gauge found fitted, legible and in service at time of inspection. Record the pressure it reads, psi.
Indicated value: 400 psi
